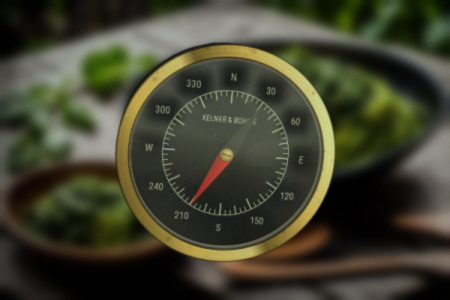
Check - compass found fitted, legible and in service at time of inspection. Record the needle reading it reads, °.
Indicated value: 210 °
